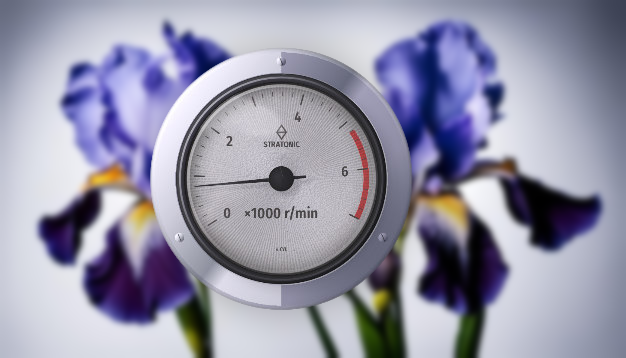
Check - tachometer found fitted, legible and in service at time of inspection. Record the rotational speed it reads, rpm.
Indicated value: 800 rpm
